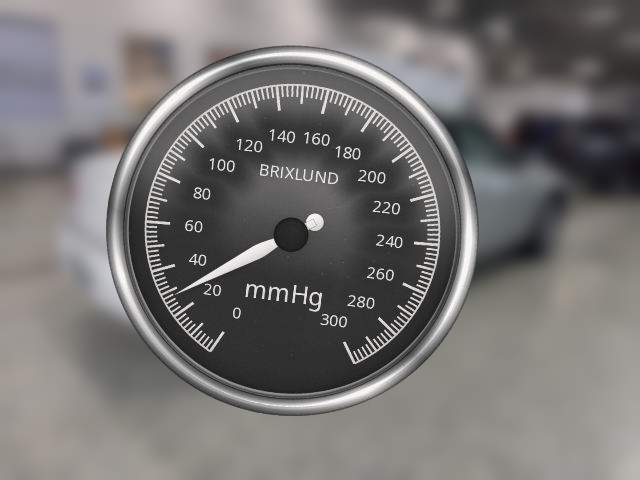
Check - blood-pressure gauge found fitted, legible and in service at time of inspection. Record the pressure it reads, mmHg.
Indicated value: 28 mmHg
